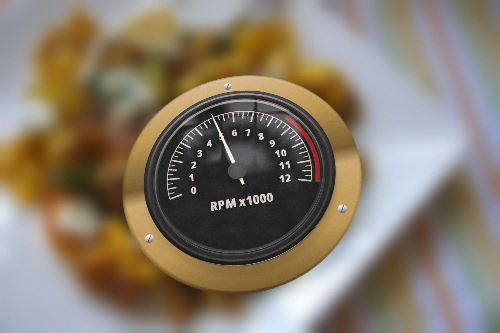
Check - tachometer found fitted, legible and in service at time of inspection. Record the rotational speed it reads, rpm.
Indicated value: 5000 rpm
